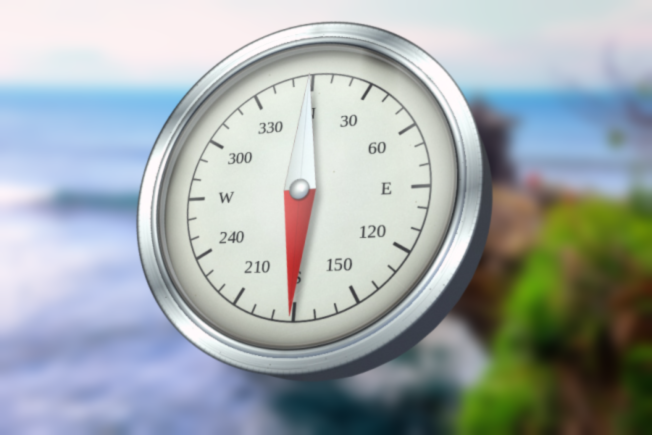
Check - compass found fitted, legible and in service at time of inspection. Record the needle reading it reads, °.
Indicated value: 180 °
